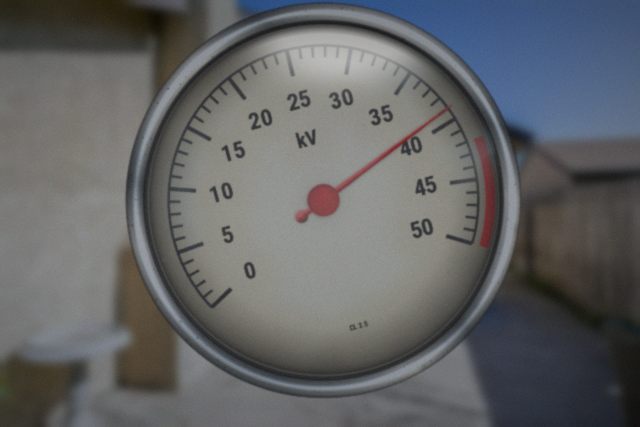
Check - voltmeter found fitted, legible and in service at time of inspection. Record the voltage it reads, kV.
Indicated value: 39 kV
